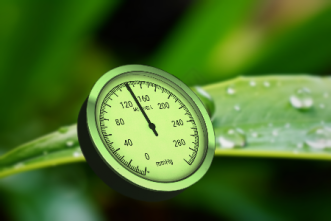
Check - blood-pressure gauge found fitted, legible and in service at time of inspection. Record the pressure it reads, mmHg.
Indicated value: 140 mmHg
